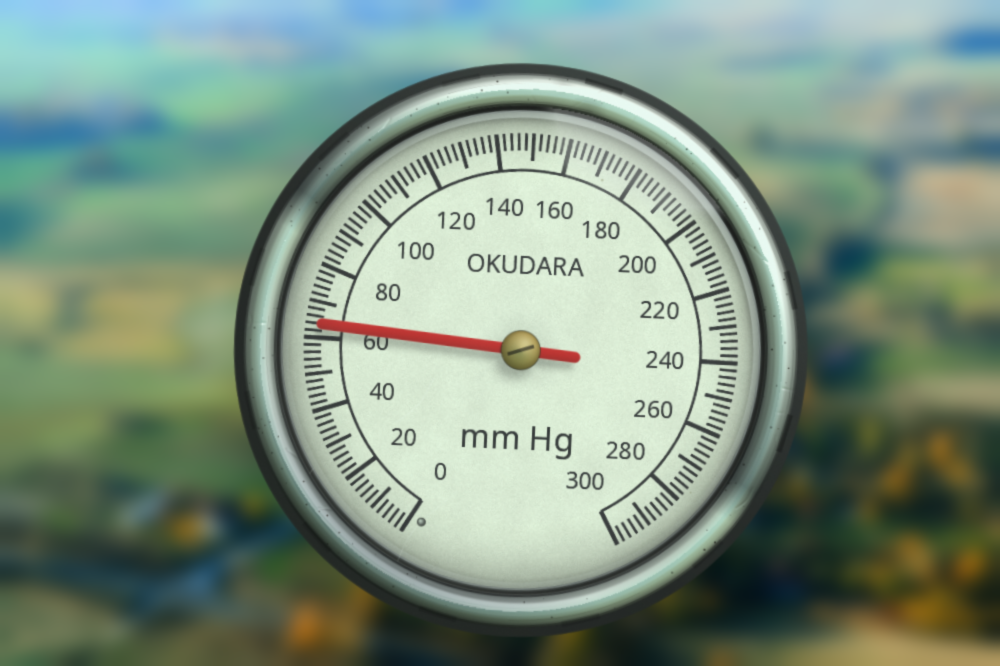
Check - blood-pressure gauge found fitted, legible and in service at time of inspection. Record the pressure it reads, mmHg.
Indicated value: 64 mmHg
